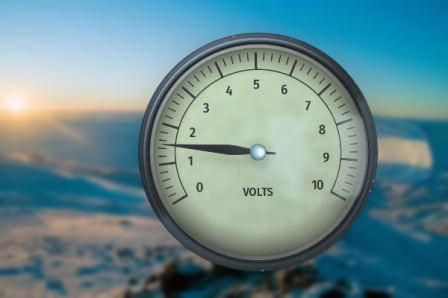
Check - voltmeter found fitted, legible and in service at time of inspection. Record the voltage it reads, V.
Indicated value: 1.5 V
